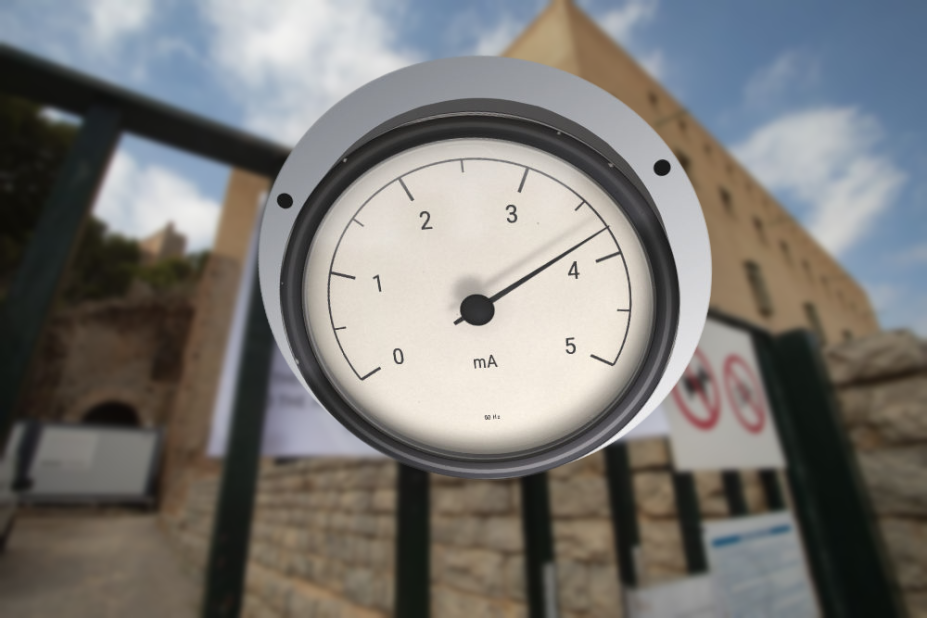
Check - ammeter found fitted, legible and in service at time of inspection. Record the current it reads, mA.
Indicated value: 3.75 mA
